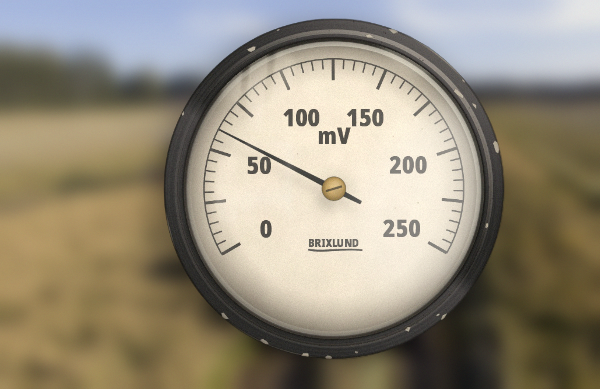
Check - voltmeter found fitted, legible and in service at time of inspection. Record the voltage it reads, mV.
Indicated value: 60 mV
